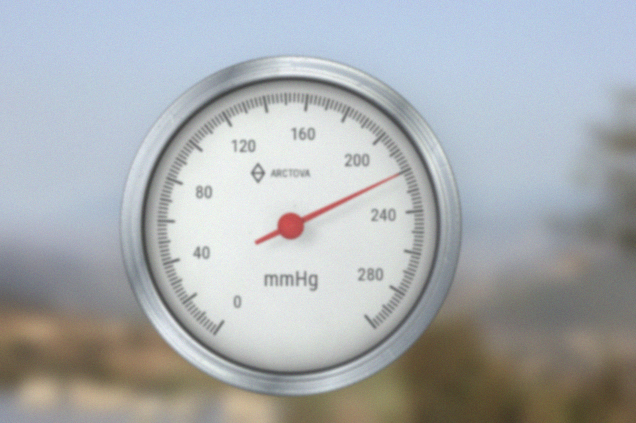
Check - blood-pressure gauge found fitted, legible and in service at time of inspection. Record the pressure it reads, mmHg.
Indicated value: 220 mmHg
